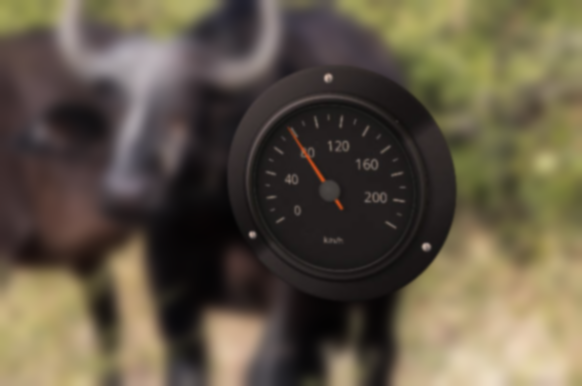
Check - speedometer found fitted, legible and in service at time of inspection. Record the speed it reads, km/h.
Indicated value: 80 km/h
